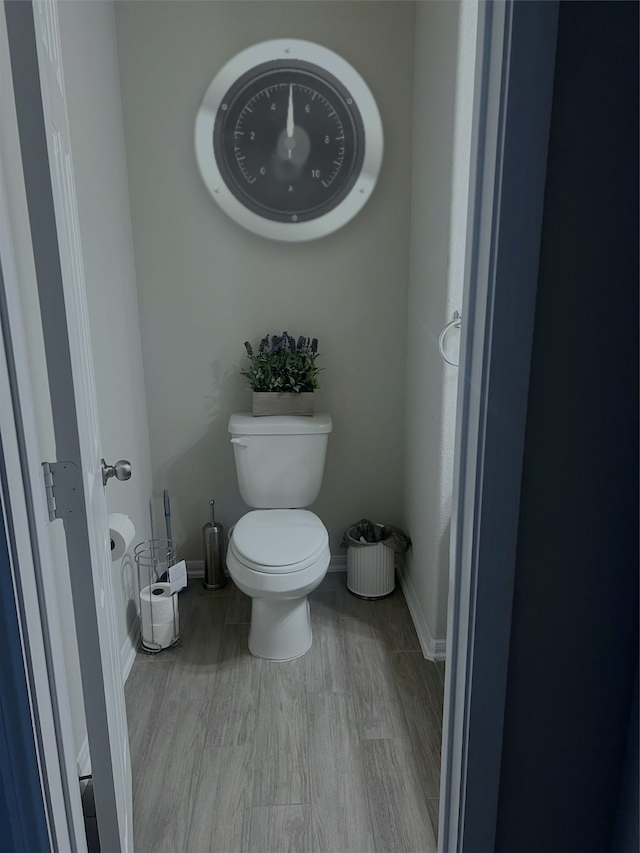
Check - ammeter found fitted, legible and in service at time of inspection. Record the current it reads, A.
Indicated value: 5 A
